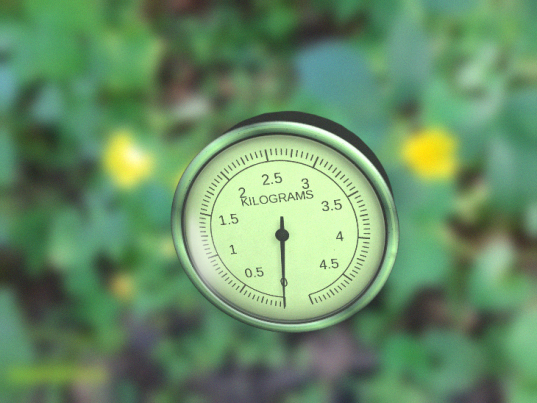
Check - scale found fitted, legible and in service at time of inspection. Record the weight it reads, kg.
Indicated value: 0 kg
